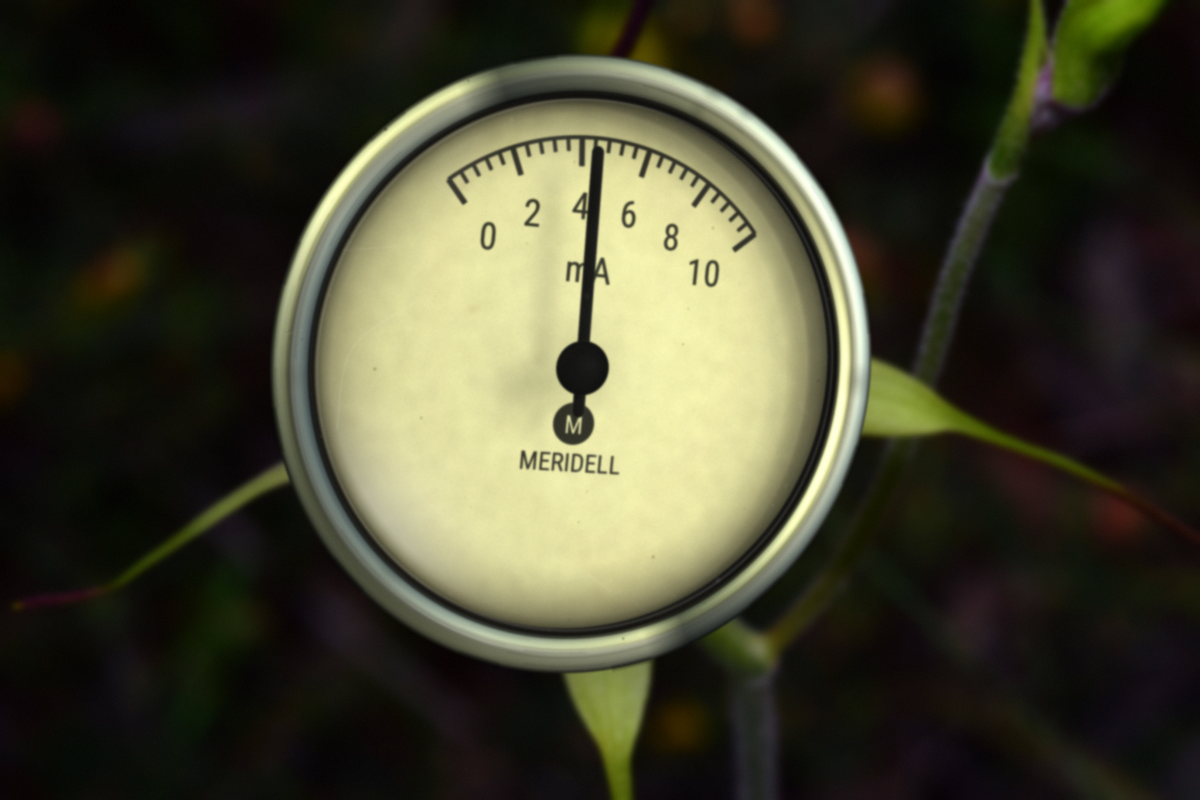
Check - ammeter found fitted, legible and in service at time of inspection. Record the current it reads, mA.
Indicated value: 4.4 mA
